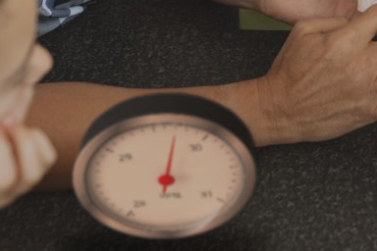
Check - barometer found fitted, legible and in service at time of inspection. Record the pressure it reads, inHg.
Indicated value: 29.7 inHg
